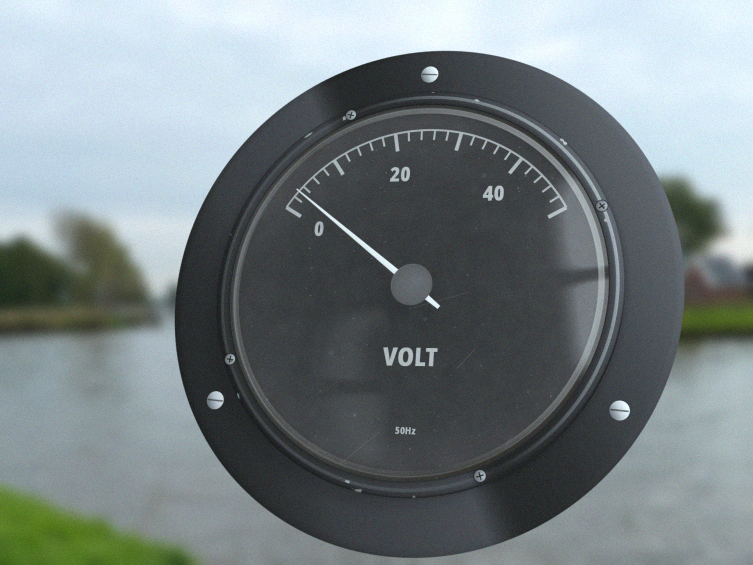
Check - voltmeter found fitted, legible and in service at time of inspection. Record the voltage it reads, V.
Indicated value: 3 V
